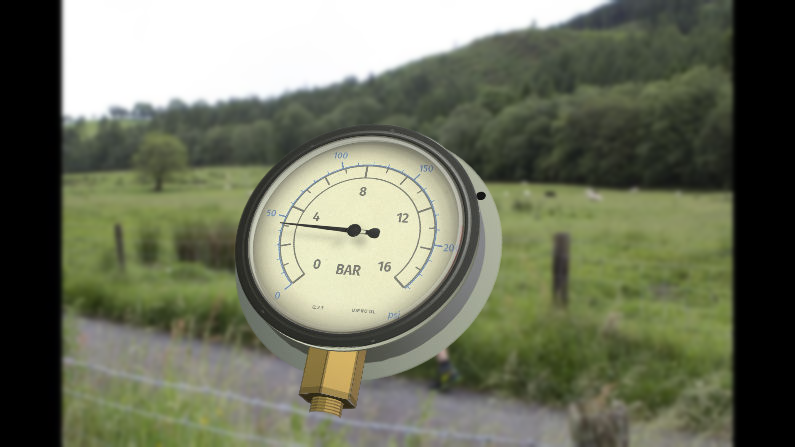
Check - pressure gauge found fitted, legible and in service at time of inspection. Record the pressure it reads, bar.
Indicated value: 3 bar
